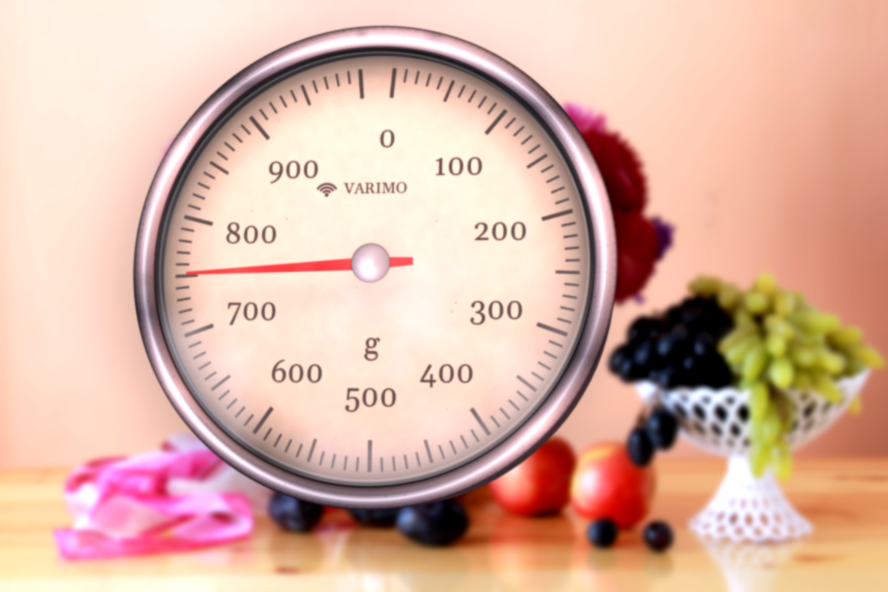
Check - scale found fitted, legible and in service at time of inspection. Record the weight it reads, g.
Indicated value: 750 g
